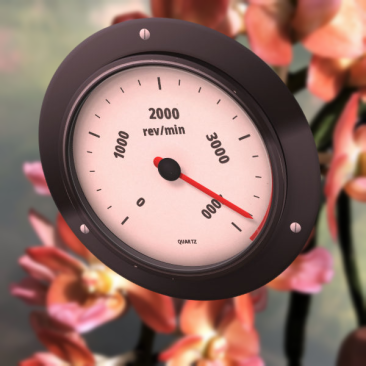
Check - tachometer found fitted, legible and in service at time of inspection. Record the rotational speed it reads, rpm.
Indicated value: 3800 rpm
